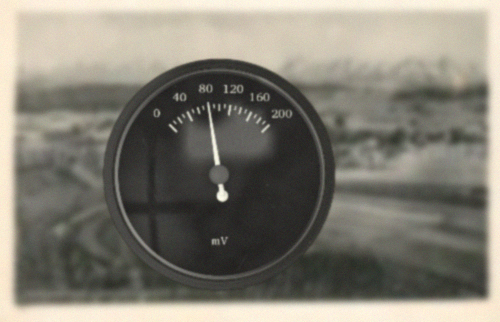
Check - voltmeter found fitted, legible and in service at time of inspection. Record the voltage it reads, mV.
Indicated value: 80 mV
